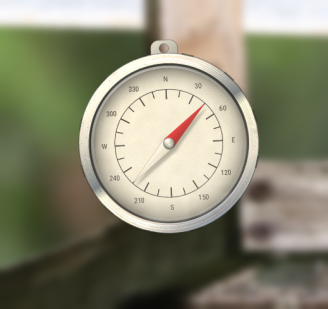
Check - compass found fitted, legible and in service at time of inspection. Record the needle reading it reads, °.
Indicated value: 45 °
